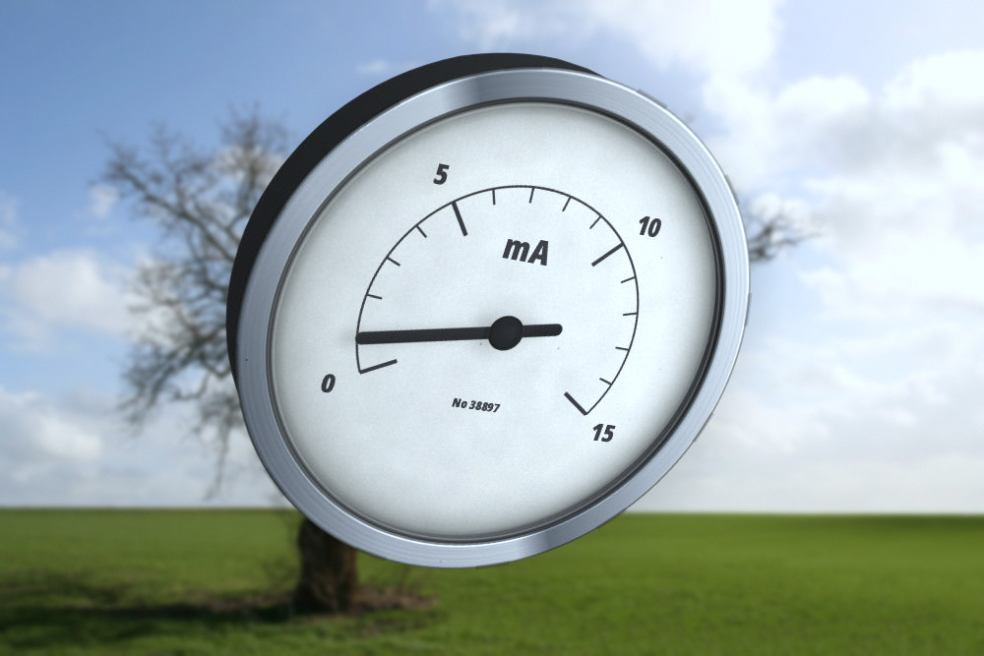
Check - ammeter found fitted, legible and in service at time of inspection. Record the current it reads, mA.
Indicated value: 1 mA
